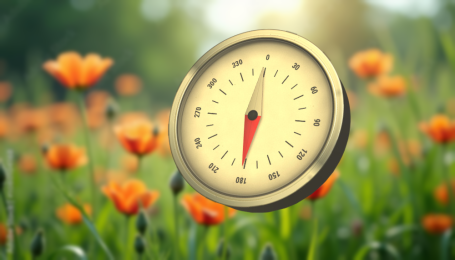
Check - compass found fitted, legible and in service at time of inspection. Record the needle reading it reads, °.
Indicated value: 180 °
